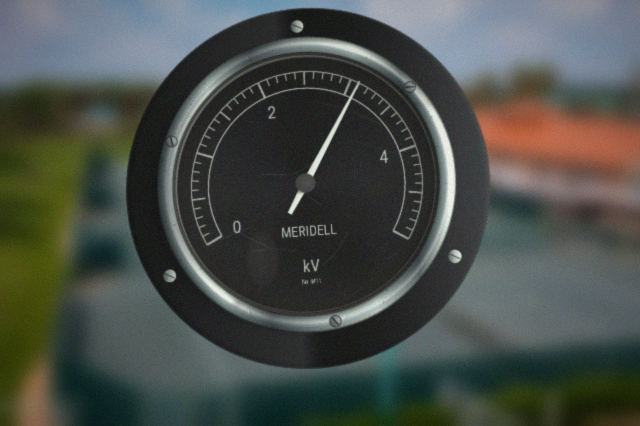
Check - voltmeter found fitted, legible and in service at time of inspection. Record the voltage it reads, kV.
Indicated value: 3.1 kV
